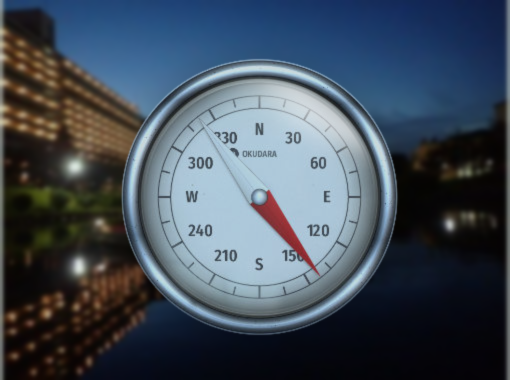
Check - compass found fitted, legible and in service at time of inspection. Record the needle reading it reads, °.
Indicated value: 142.5 °
